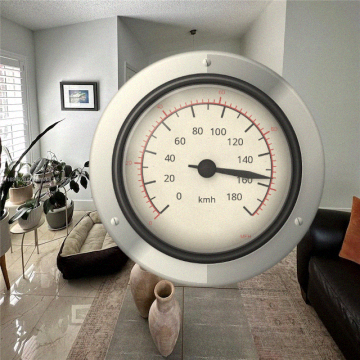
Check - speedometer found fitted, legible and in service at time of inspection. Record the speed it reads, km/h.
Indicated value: 155 km/h
